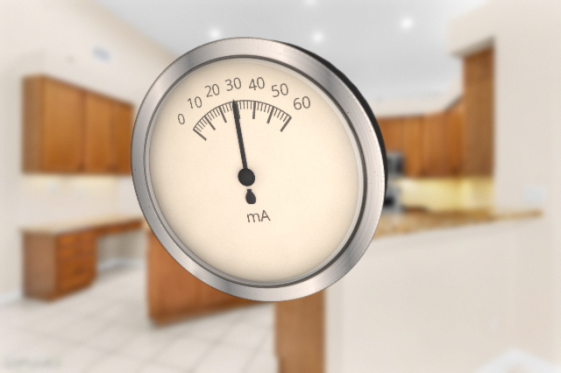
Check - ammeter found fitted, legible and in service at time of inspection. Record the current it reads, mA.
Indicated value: 30 mA
